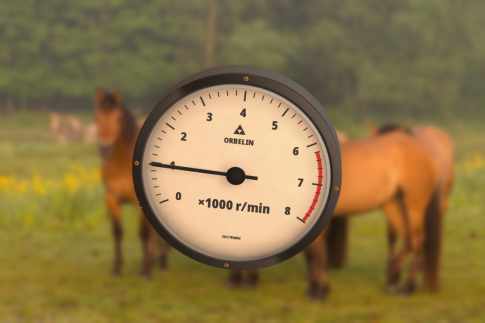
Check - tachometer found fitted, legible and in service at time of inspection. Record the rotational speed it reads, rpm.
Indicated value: 1000 rpm
